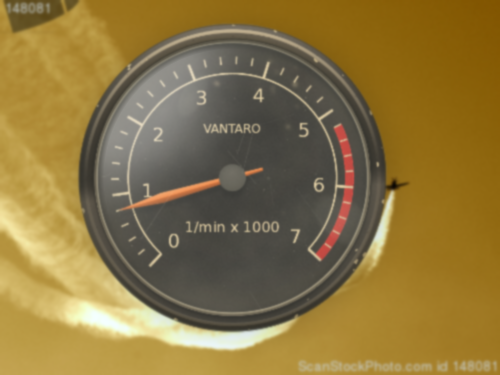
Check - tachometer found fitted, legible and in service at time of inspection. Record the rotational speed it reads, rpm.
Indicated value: 800 rpm
